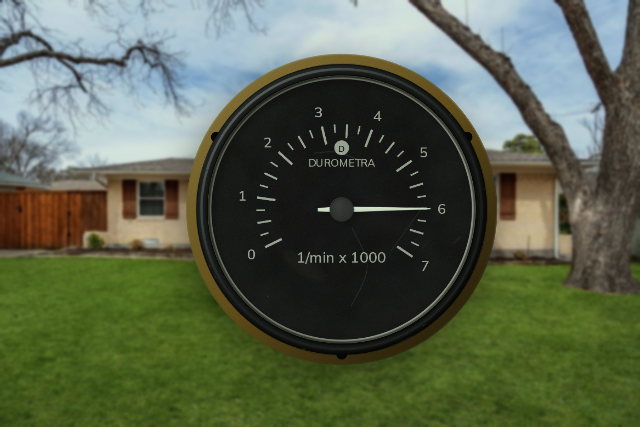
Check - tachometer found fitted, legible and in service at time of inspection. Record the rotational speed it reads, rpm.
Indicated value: 6000 rpm
